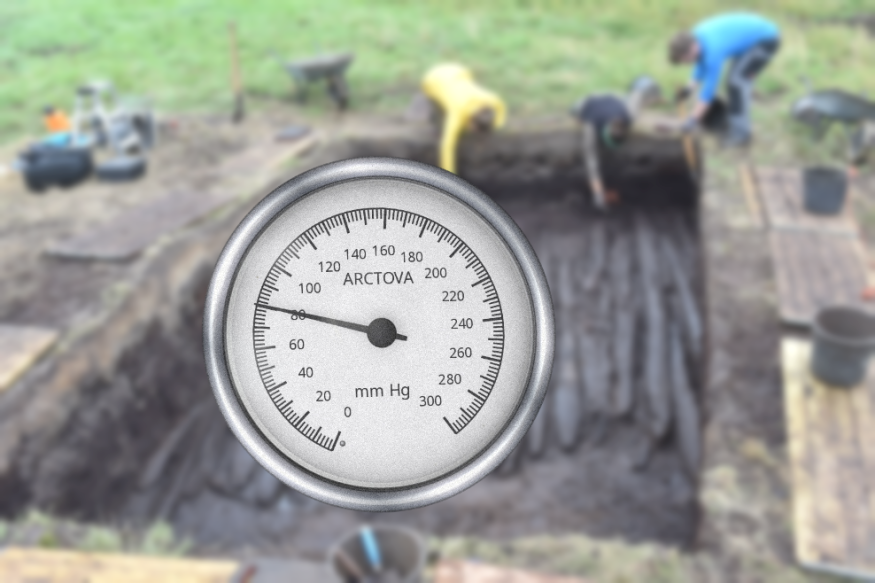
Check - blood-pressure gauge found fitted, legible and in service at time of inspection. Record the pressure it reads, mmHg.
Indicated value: 80 mmHg
